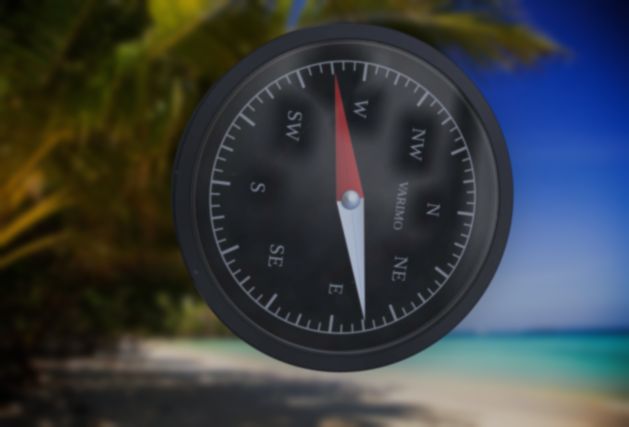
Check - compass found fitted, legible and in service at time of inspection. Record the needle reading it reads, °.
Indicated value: 255 °
